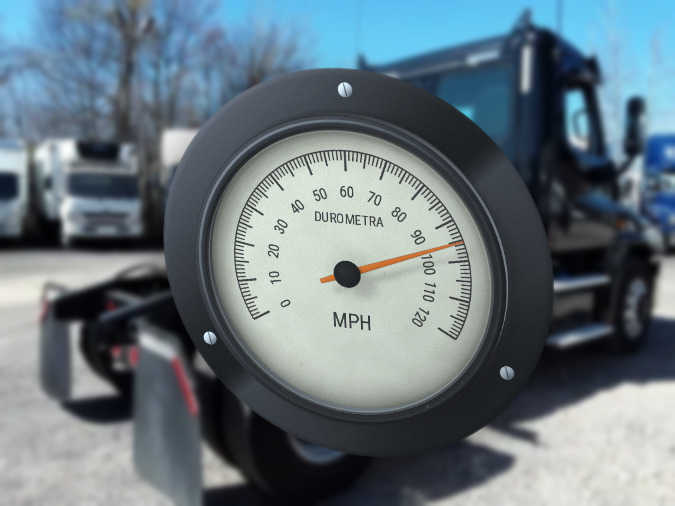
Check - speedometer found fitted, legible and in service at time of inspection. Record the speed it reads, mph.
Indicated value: 95 mph
